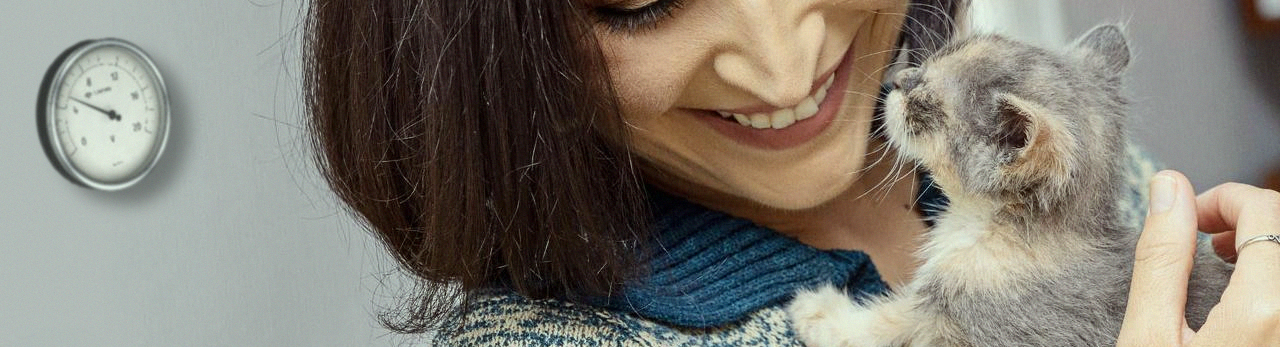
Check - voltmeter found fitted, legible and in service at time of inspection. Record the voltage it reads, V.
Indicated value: 5 V
